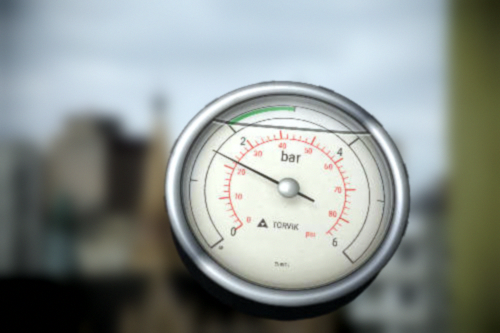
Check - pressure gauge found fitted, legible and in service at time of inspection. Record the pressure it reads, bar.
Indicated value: 1.5 bar
